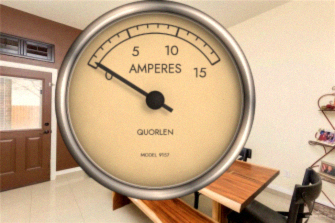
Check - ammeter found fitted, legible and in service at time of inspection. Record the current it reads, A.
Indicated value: 0.5 A
